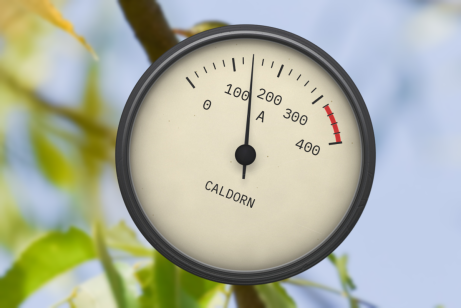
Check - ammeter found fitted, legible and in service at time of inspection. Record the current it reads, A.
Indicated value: 140 A
